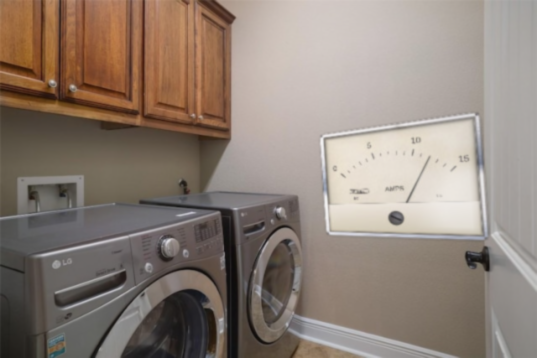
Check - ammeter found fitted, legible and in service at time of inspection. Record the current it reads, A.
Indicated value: 12 A
